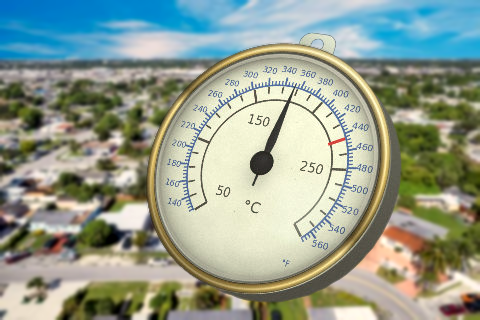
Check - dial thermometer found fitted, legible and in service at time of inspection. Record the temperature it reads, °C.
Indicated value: 180 °C
